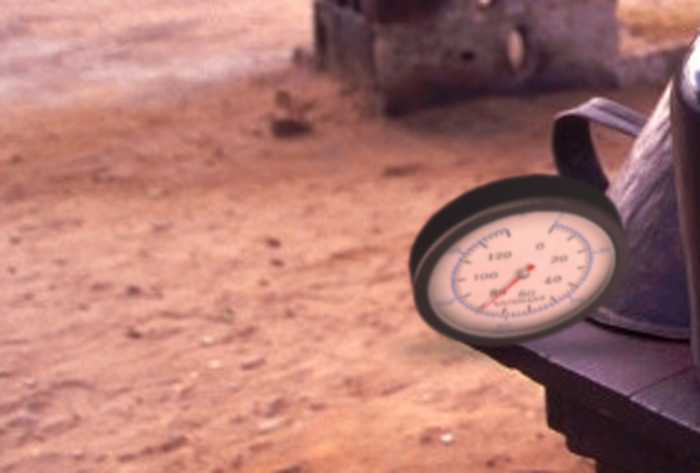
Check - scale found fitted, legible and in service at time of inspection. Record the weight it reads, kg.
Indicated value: 80 kg
